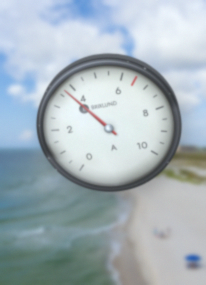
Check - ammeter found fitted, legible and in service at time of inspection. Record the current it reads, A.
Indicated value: 3.75 A
